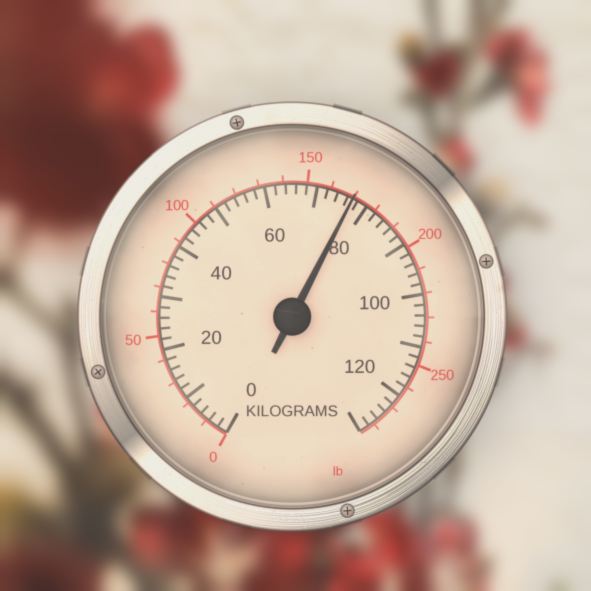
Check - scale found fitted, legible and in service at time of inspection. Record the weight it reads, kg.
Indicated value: 77 kg
